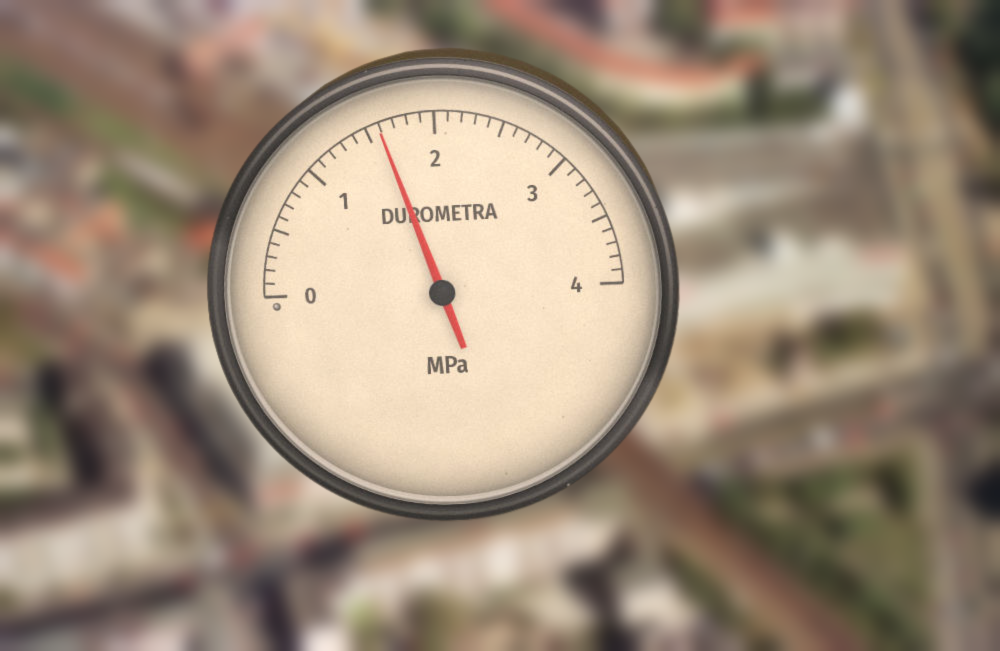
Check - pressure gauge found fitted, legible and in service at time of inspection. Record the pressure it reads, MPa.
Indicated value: 1.6 MPa
